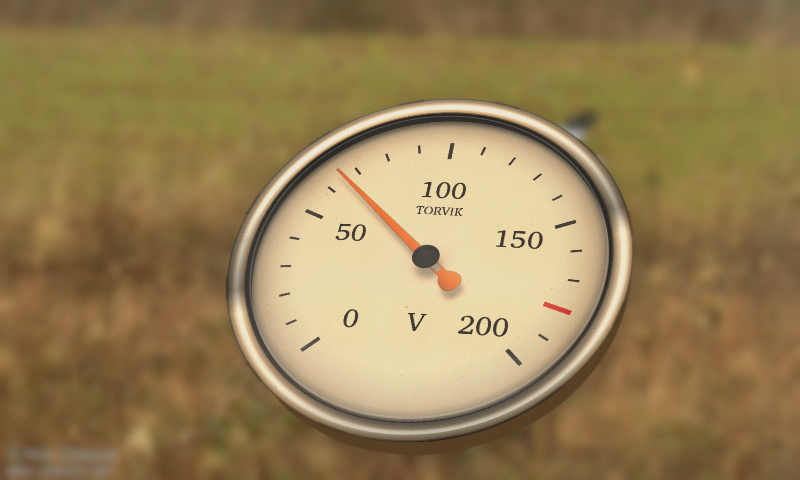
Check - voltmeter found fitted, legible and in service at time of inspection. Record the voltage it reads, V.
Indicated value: 65 V
